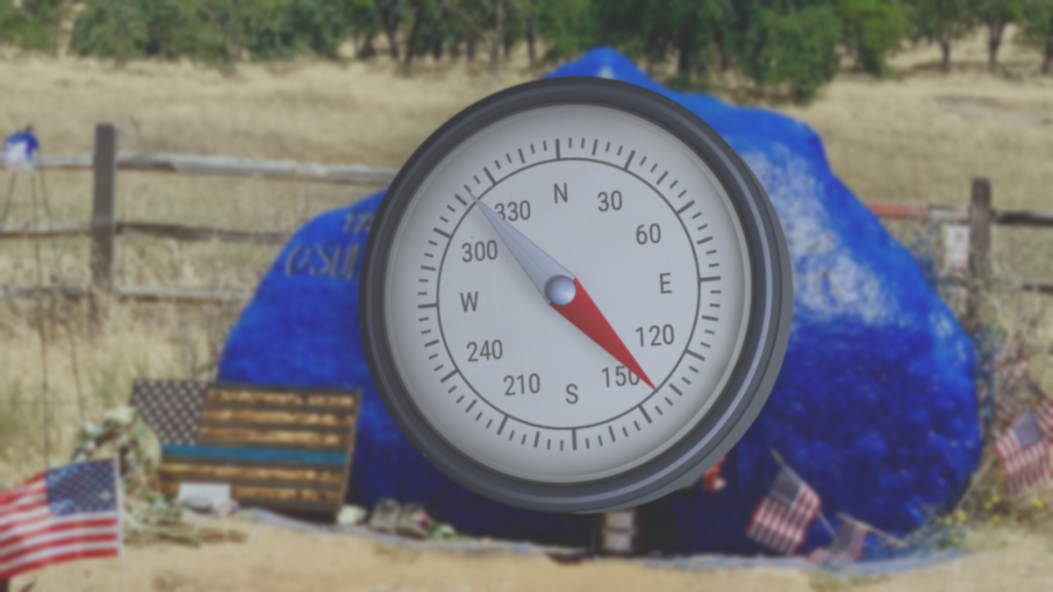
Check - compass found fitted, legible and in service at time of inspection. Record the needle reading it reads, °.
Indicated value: 140 °
